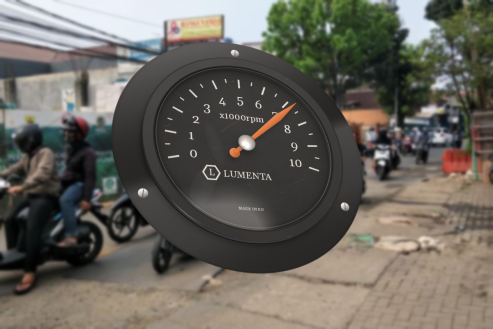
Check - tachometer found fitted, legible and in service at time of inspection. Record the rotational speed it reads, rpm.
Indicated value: 7250 rpm
